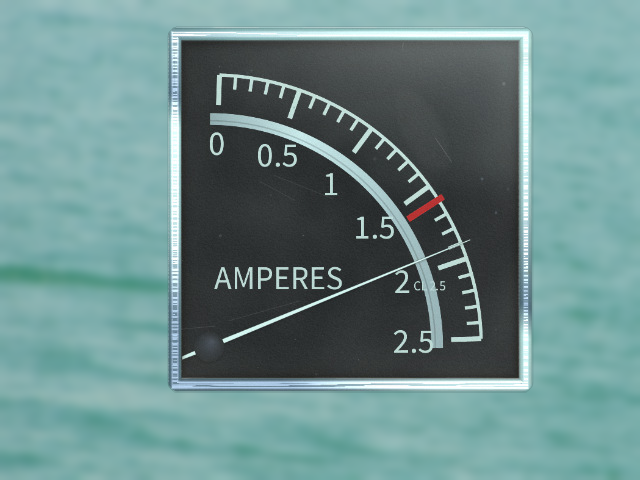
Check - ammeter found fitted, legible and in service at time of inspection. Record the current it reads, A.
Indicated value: 1.9 A
